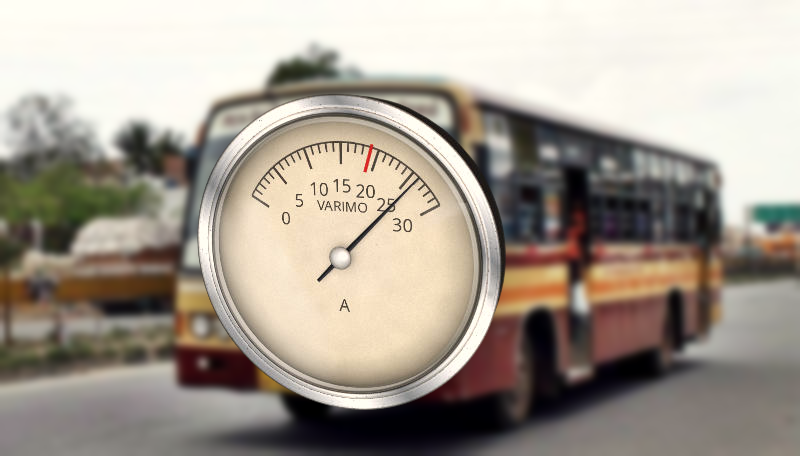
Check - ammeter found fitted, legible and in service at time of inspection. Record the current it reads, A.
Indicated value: 26 A
